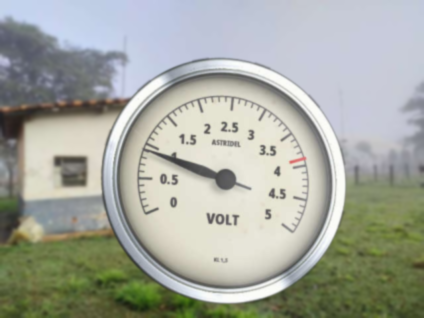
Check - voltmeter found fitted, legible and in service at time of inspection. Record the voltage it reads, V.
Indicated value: 0.9 V
